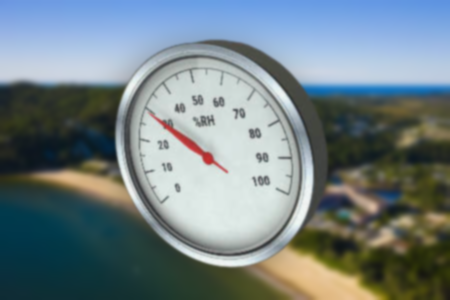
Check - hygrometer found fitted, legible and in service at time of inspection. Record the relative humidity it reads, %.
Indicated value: 30 %
